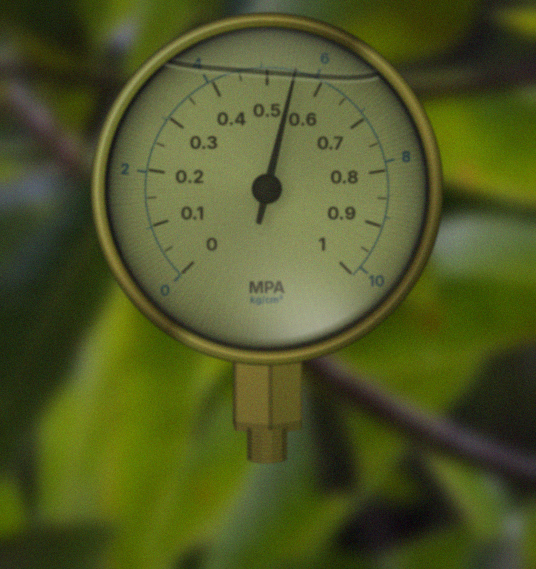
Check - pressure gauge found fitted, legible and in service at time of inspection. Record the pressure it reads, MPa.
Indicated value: 0.55 MPa
